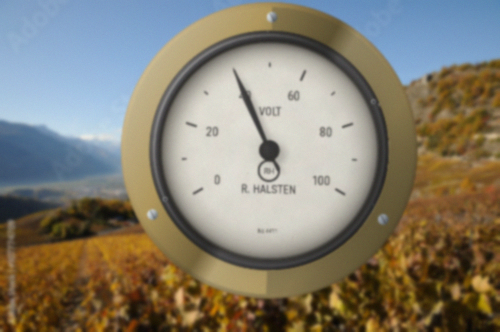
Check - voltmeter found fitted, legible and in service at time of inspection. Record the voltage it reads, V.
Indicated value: 40 V
